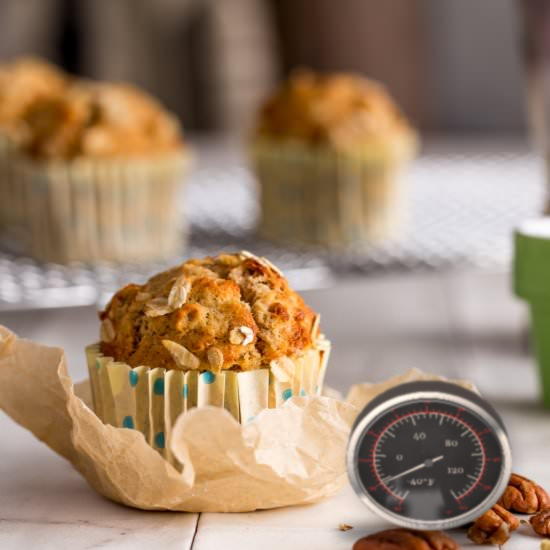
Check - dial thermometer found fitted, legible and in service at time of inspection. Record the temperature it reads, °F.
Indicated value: -20 °F
